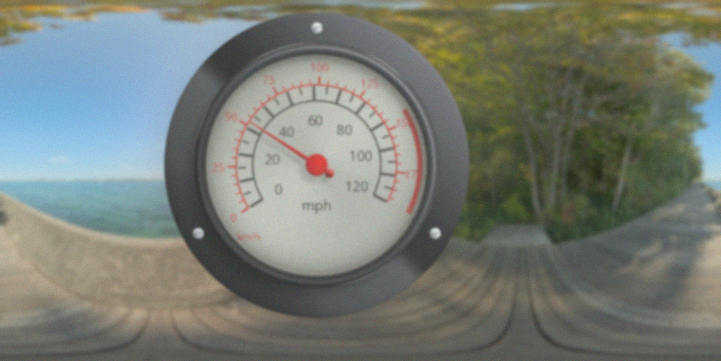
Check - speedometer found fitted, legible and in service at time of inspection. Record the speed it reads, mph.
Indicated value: 32.5 mph
